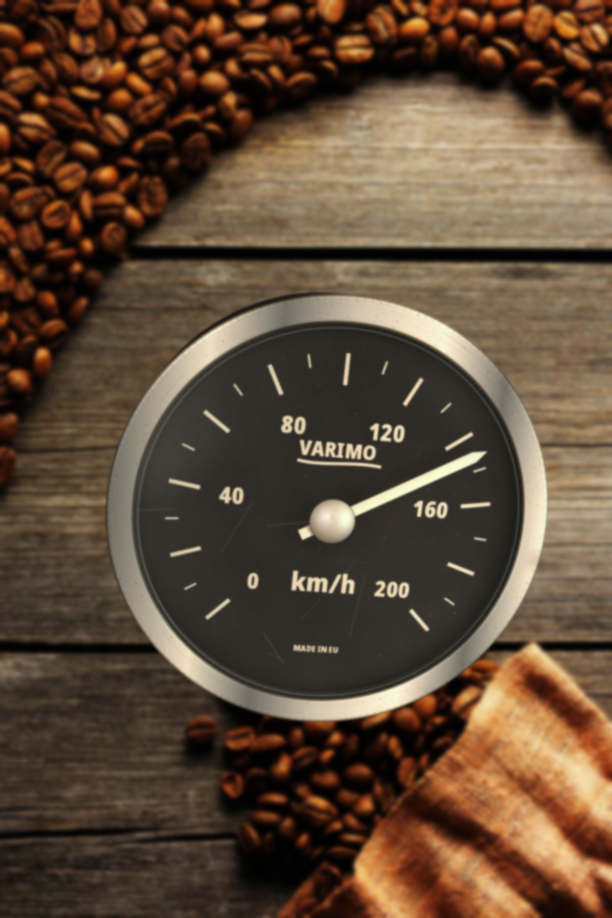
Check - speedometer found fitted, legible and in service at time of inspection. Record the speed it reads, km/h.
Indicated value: 145 km/h
